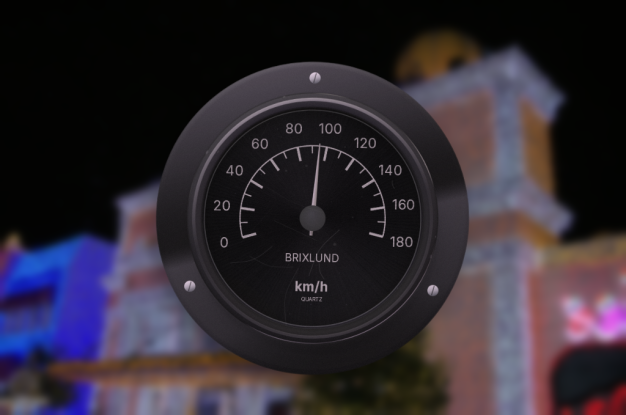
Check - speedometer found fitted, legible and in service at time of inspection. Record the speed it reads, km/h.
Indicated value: 95 km/h
